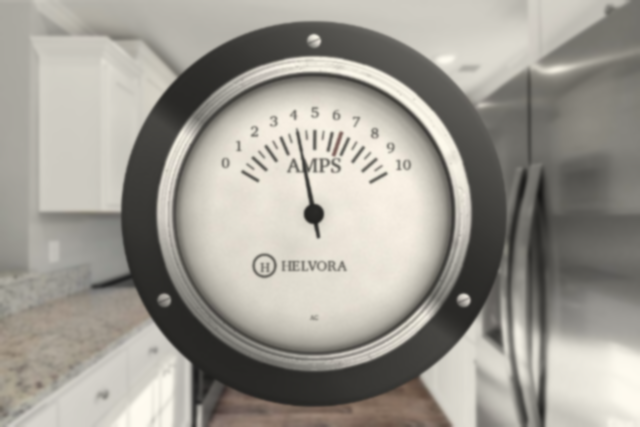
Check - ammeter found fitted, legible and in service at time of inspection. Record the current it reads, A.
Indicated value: 4 A
